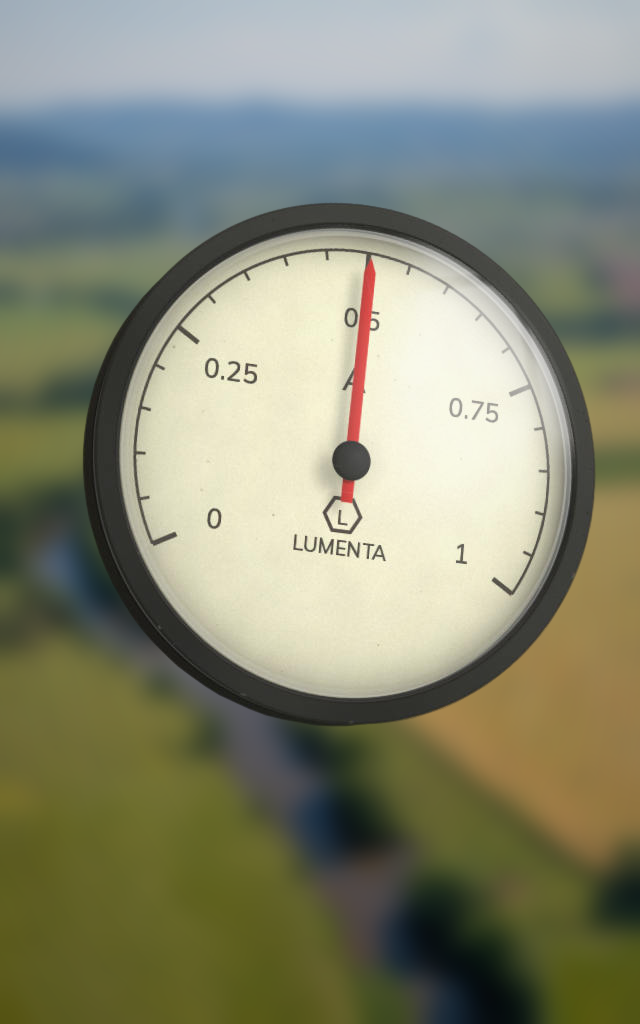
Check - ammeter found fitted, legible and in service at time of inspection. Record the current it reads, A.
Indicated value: 0.5 A
